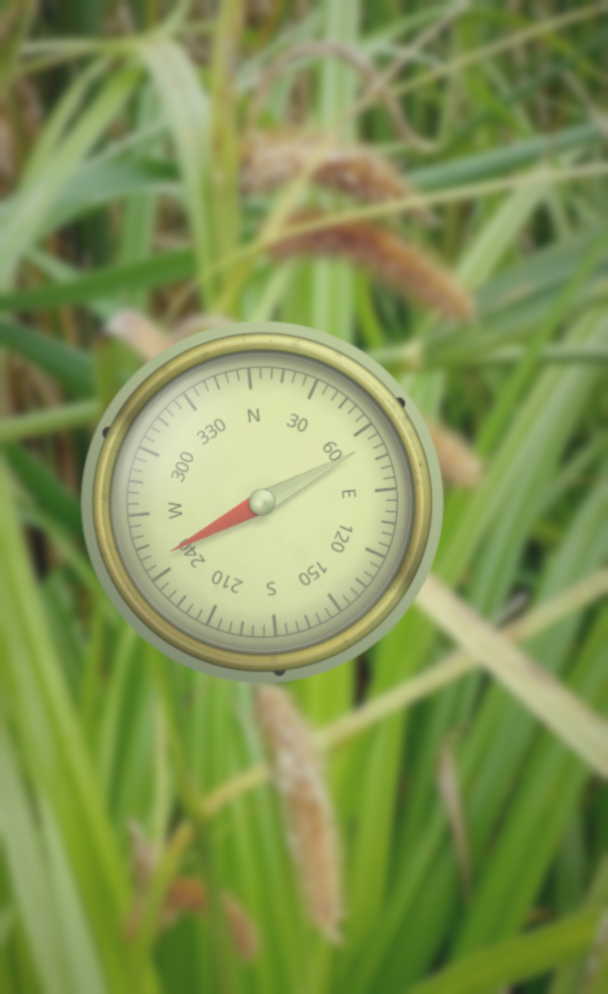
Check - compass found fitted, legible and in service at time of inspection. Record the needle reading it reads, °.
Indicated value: 247.5 °
